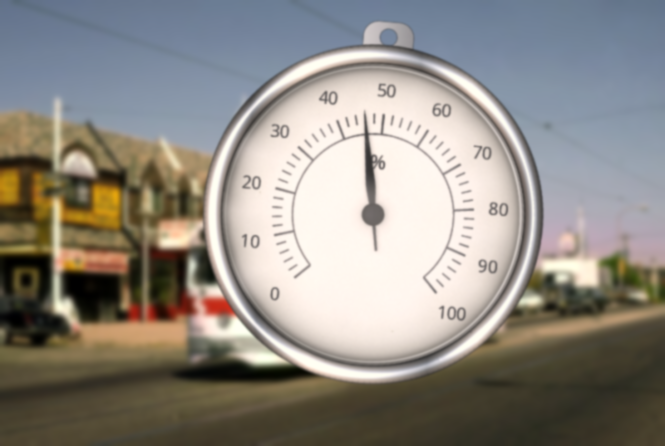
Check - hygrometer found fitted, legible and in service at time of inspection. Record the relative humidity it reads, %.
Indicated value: 46 %
